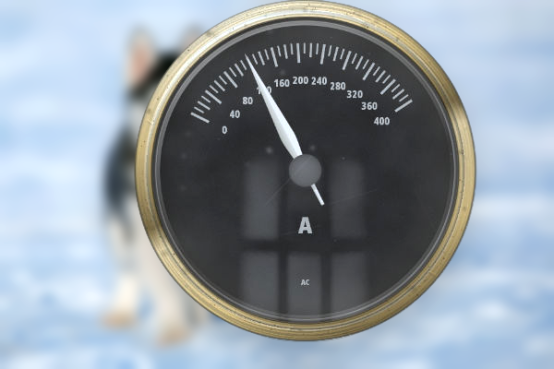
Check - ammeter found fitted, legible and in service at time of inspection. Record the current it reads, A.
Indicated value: 120 A
